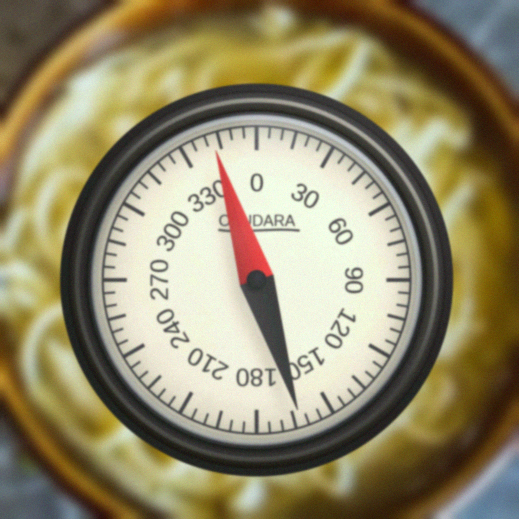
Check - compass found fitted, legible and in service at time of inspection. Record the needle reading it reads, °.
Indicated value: 342.5 °
